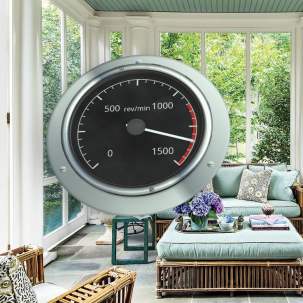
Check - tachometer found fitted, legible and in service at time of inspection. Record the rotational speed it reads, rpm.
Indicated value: 1350 rpm
